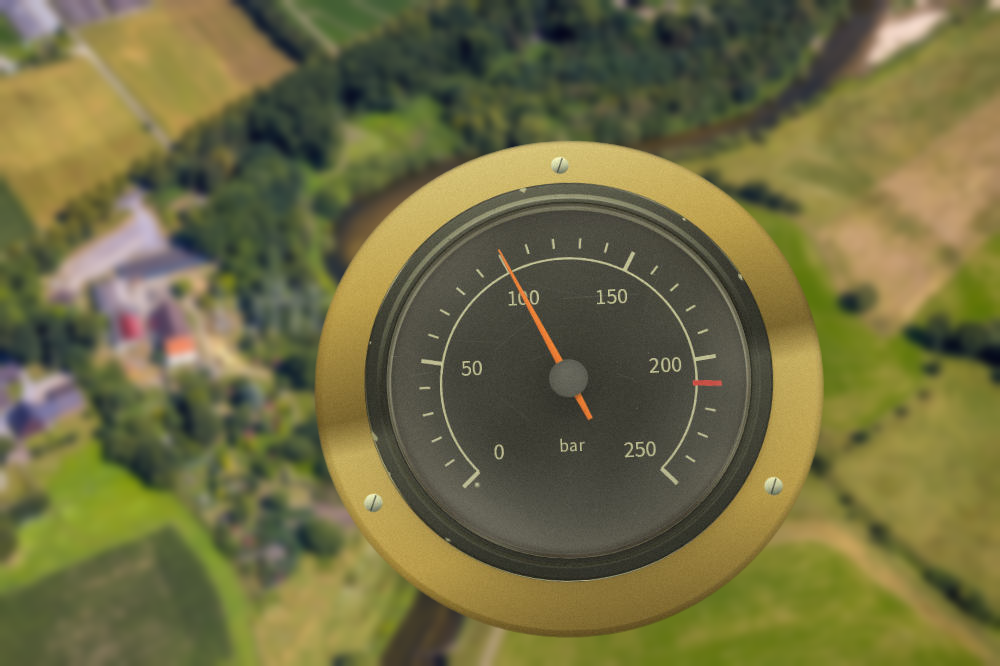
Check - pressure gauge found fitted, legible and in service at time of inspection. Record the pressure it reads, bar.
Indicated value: 100 bar
